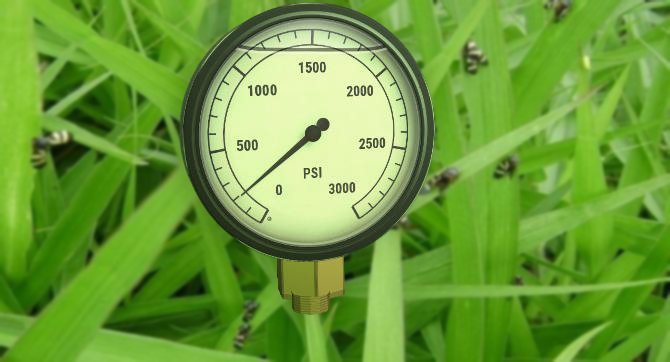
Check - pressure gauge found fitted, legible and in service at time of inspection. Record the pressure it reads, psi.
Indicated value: 200 psi
